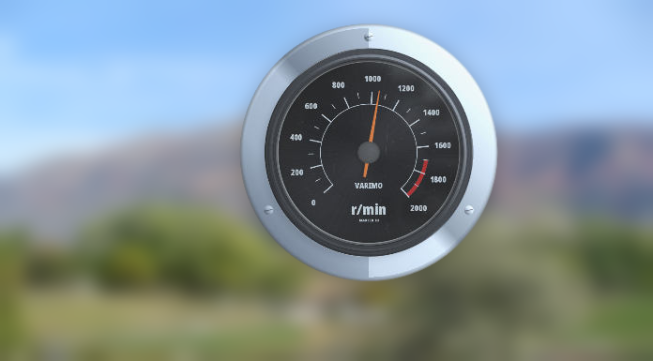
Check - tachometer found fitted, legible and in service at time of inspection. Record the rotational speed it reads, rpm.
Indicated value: 1050 rpm
